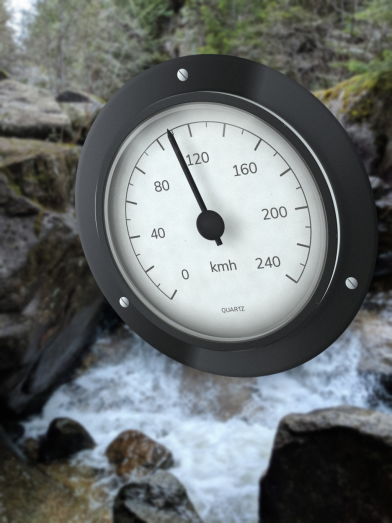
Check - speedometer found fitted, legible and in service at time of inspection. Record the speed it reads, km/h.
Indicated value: 110 km/h
